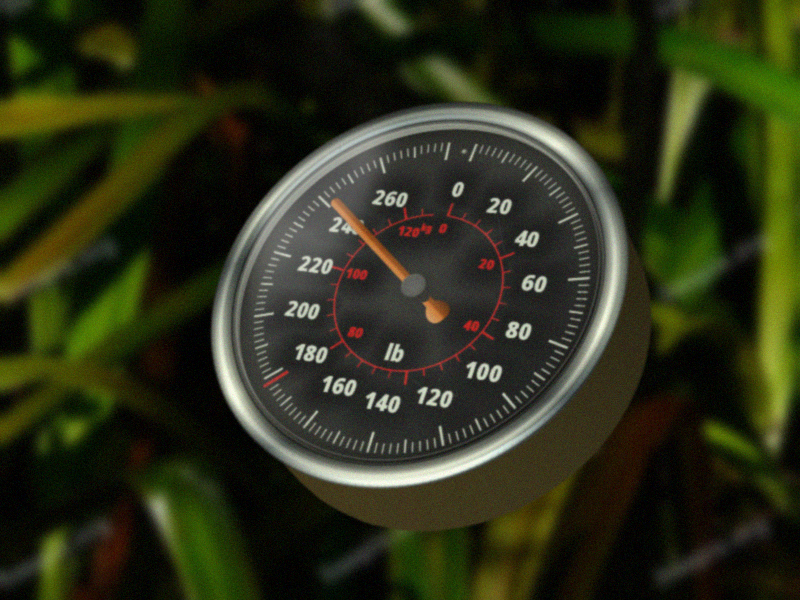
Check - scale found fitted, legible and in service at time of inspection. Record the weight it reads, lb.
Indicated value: 242 lb
